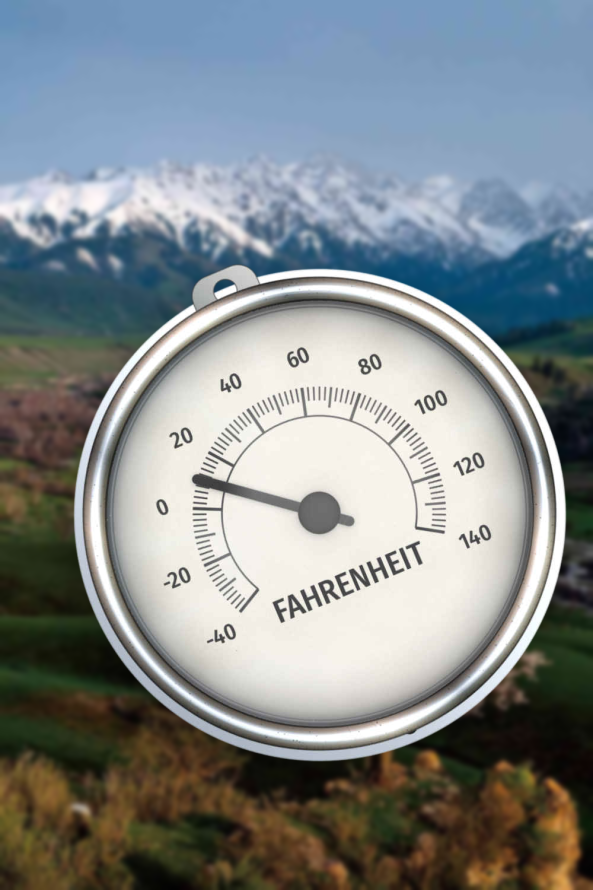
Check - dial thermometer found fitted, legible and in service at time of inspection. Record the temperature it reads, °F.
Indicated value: 10 °F
